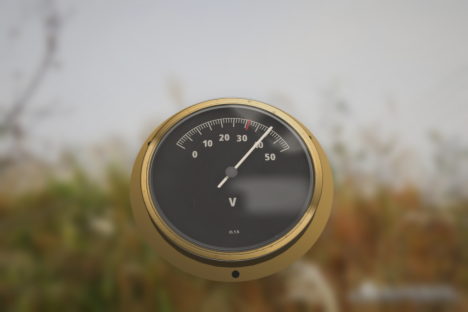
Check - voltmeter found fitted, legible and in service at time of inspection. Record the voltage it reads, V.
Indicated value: 40 V
